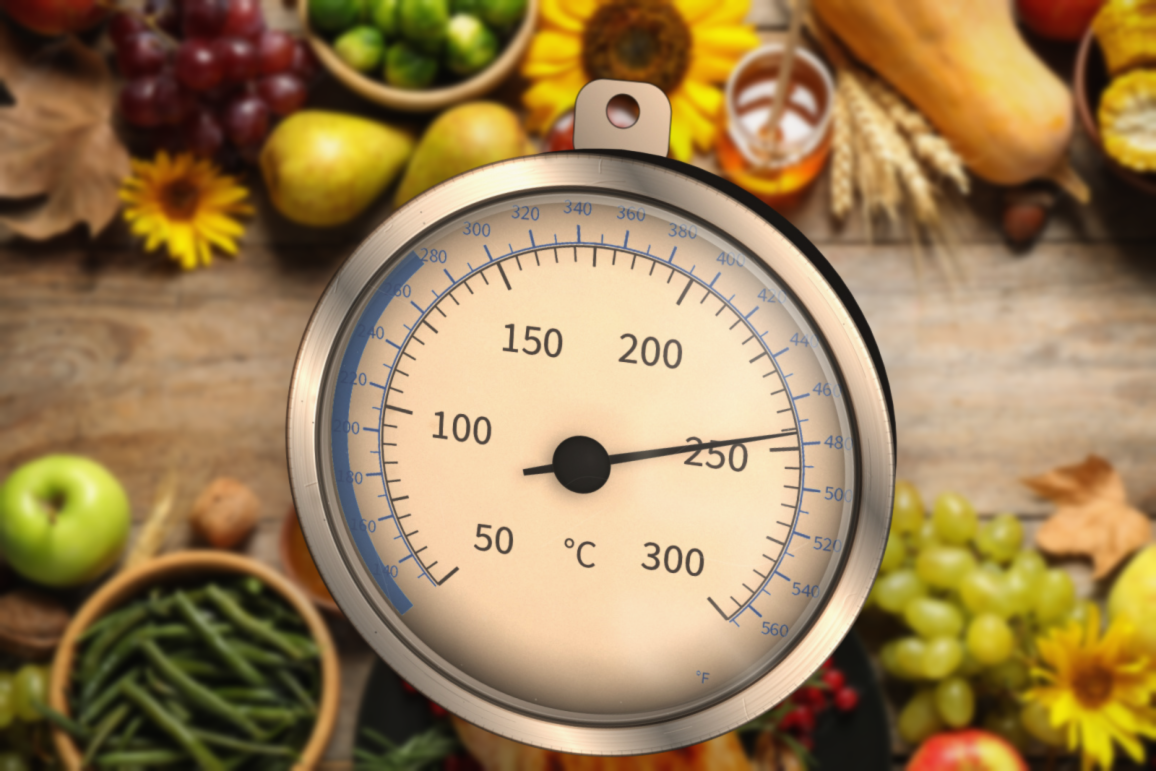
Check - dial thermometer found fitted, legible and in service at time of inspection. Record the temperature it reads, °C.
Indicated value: 245 °C
